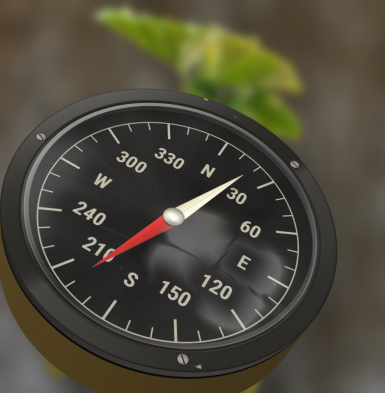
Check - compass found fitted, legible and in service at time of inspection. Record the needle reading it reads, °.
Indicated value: 200 °
